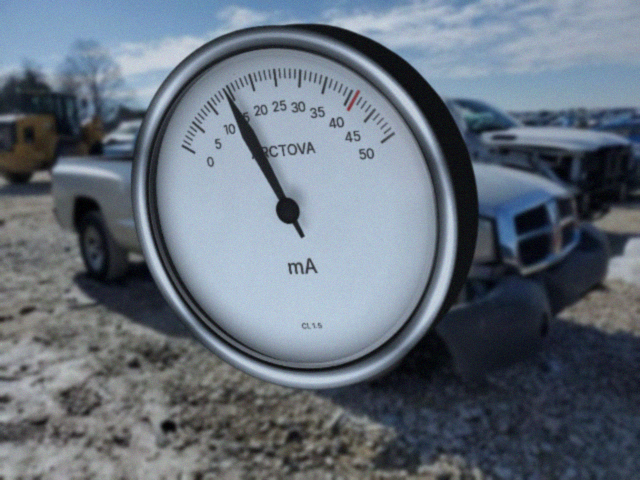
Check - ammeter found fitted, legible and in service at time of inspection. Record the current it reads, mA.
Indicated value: 15 mA
